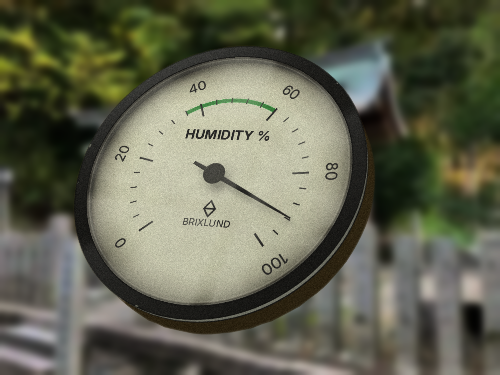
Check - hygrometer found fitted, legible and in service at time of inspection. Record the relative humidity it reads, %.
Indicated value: 92 %
